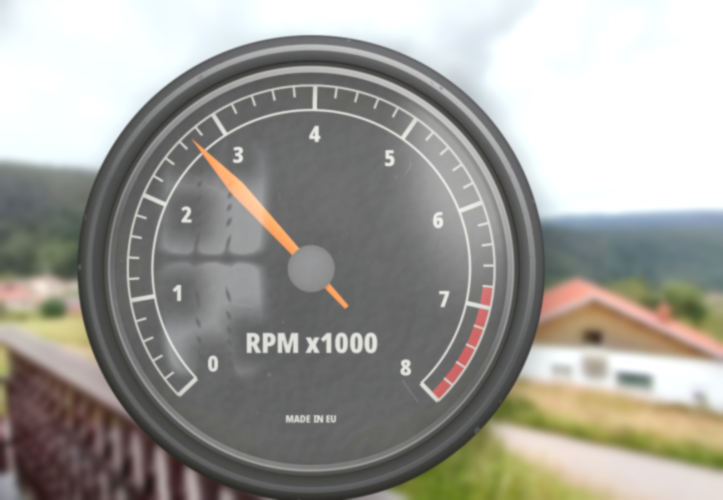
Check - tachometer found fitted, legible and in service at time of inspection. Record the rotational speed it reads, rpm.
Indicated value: 2700 rpm
